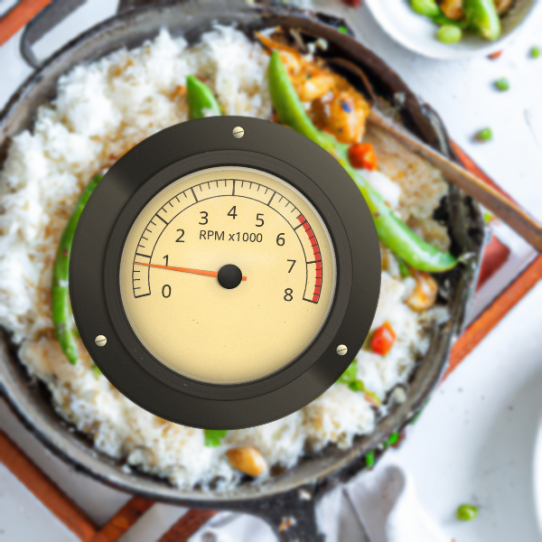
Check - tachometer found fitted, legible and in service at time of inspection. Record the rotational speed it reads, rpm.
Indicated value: 800 rpm
